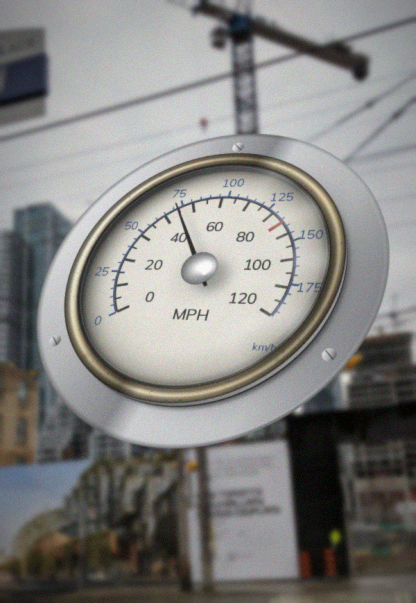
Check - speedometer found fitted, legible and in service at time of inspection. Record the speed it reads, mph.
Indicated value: 45 mph
